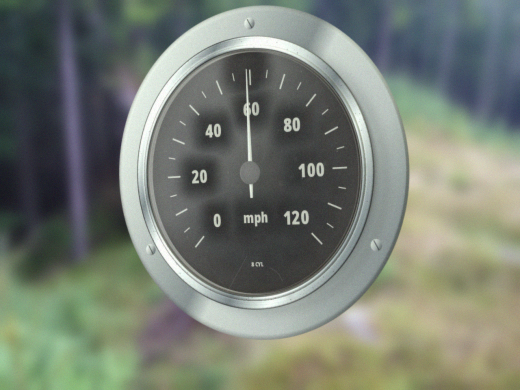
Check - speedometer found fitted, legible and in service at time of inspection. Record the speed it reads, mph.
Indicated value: 60 mph
